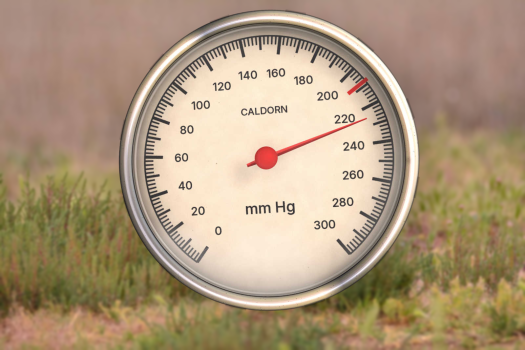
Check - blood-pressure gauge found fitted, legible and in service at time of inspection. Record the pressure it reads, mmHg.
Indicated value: 226 mmHg
